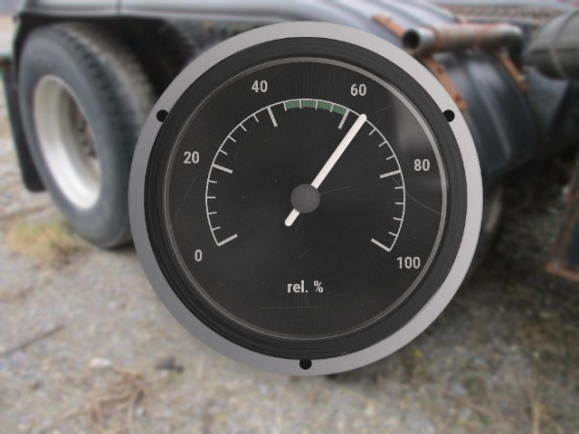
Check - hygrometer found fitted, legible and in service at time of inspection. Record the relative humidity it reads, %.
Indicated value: 64 %
